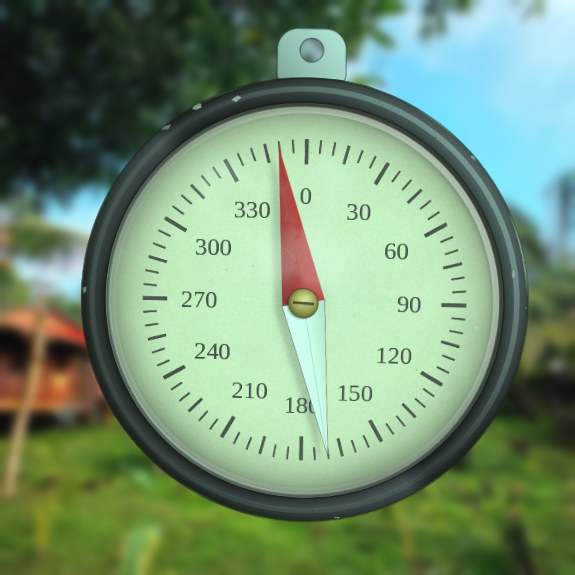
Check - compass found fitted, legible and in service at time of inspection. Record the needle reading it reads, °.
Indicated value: 350 °
